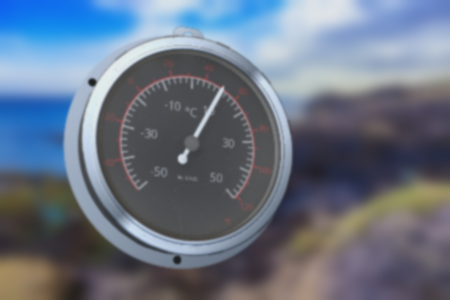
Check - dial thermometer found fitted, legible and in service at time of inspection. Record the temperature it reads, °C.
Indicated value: 10 °C
